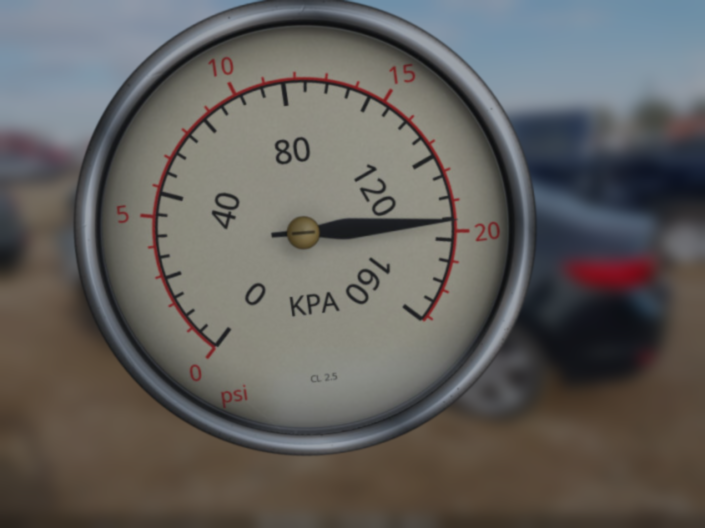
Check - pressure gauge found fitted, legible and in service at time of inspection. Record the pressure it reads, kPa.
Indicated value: 135 kPa
